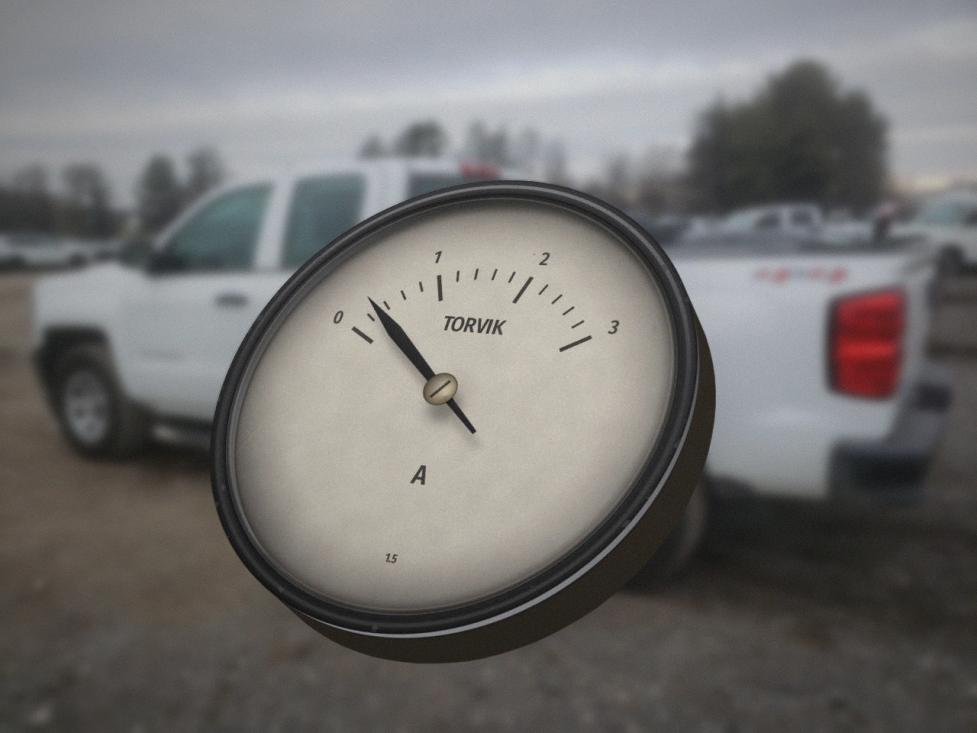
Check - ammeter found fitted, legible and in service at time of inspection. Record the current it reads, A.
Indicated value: 0.3 A
